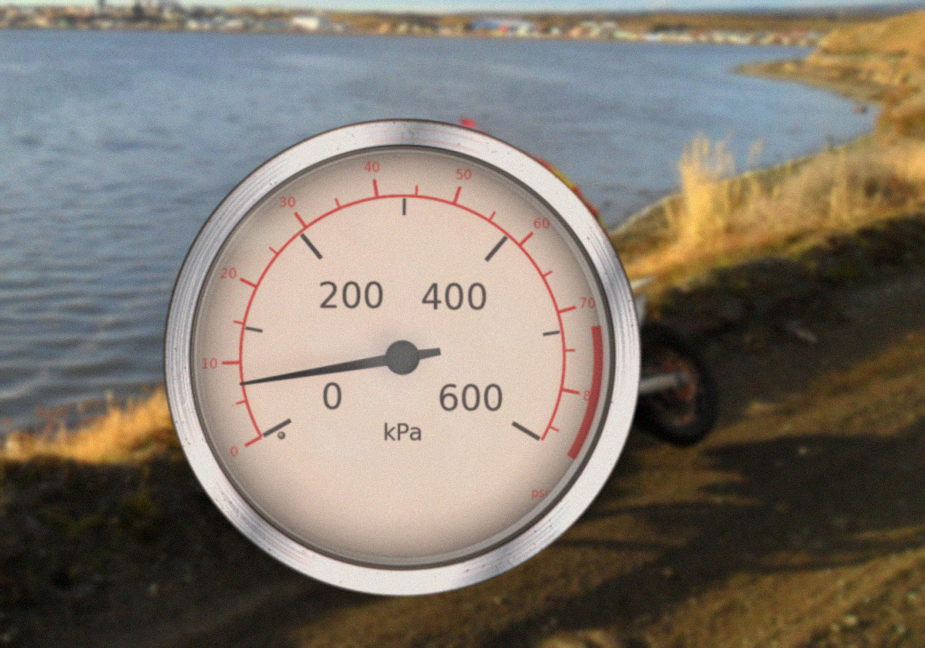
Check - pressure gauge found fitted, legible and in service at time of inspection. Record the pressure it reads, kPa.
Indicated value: 50 kPa
